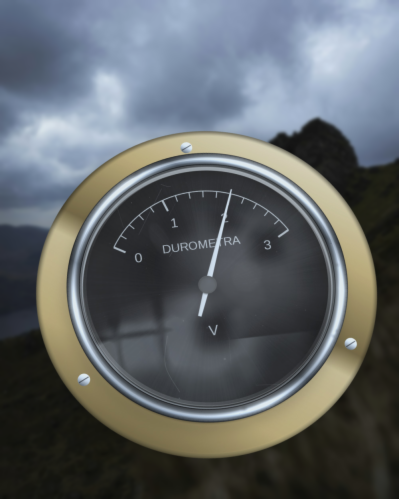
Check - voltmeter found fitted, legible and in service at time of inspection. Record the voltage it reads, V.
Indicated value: 2 V
